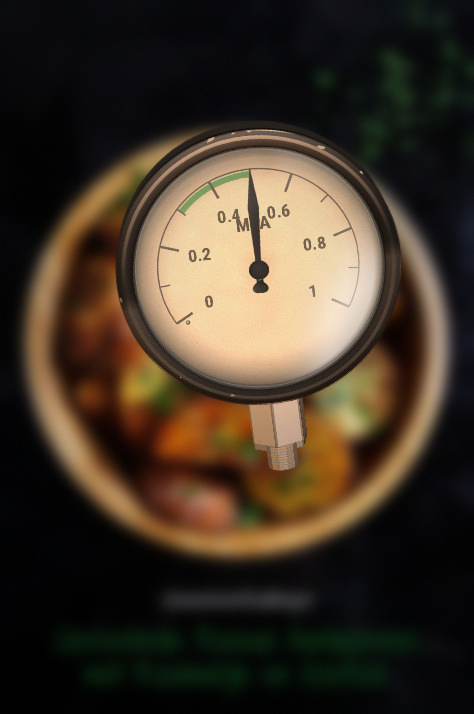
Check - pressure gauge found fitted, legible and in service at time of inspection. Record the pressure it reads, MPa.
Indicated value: 0.5 MPa
